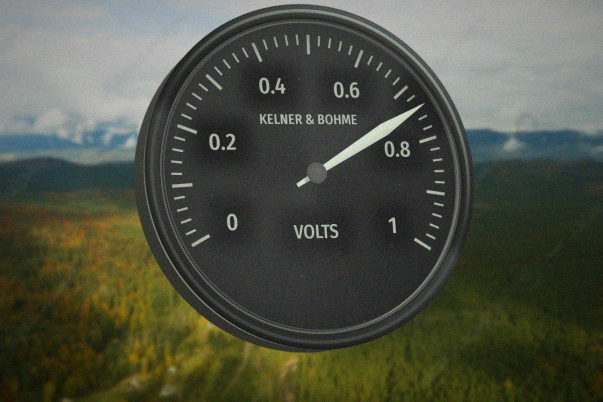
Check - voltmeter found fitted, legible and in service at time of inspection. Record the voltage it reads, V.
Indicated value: 0.74 V
